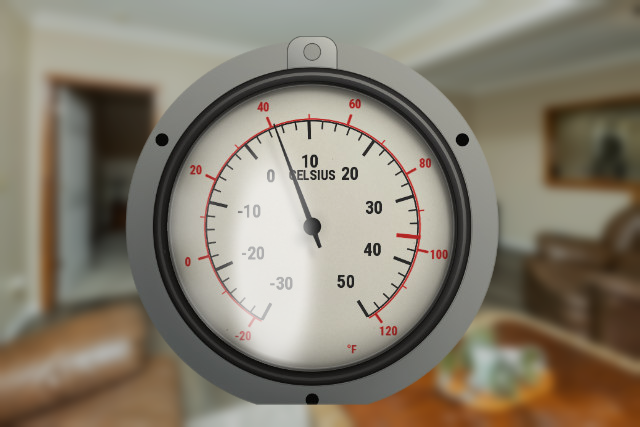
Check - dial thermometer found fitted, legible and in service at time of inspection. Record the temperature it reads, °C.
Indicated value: 5 °C
